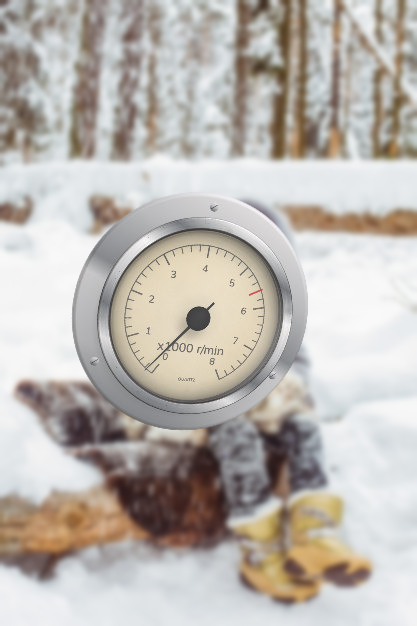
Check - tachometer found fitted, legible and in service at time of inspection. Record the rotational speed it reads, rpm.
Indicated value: 200 rpm
